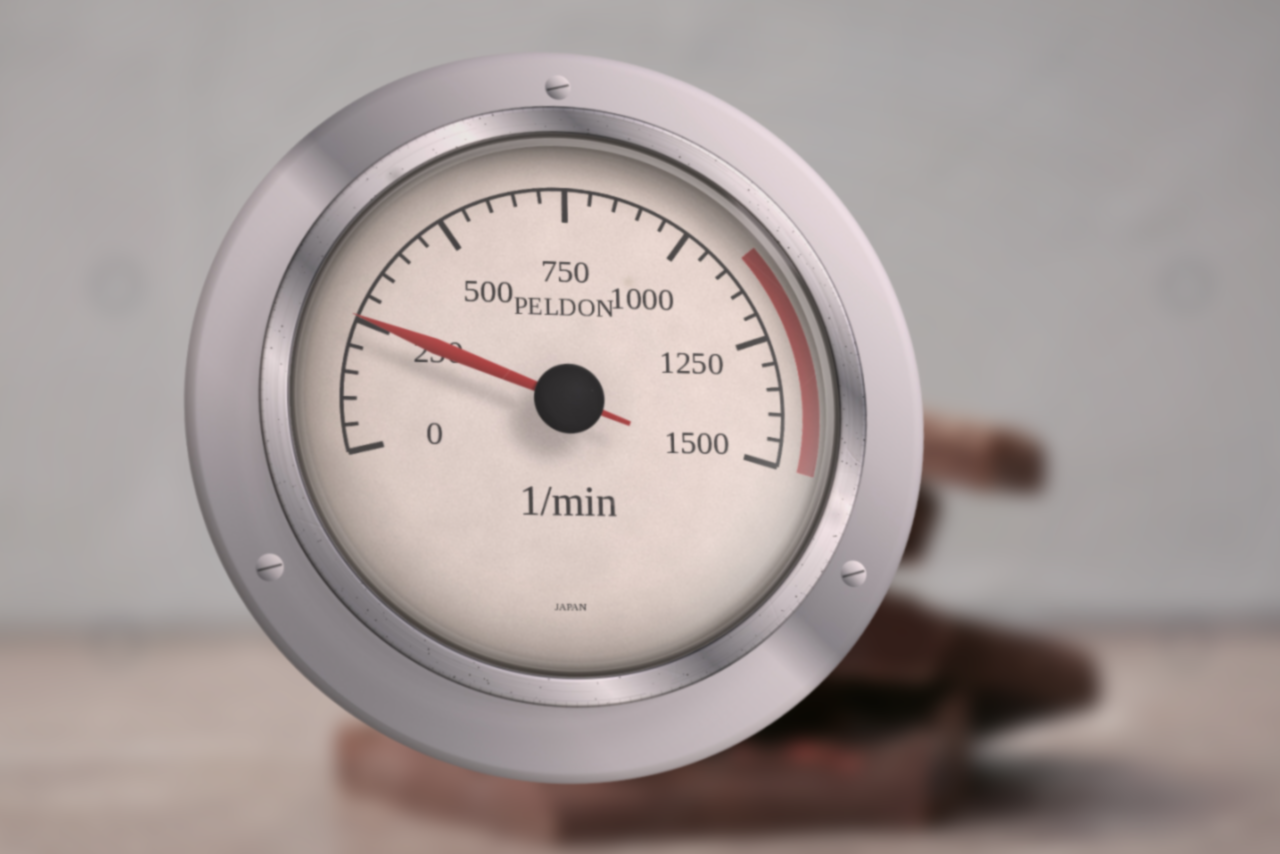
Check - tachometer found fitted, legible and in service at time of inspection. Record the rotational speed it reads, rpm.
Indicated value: 250 rpm
